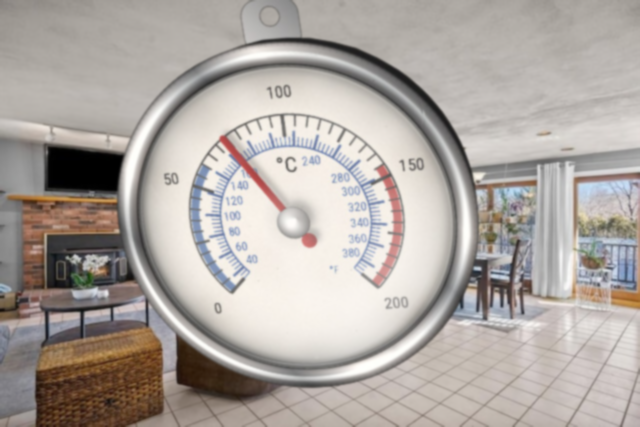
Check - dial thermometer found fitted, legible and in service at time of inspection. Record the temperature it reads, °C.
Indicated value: 75 °C
